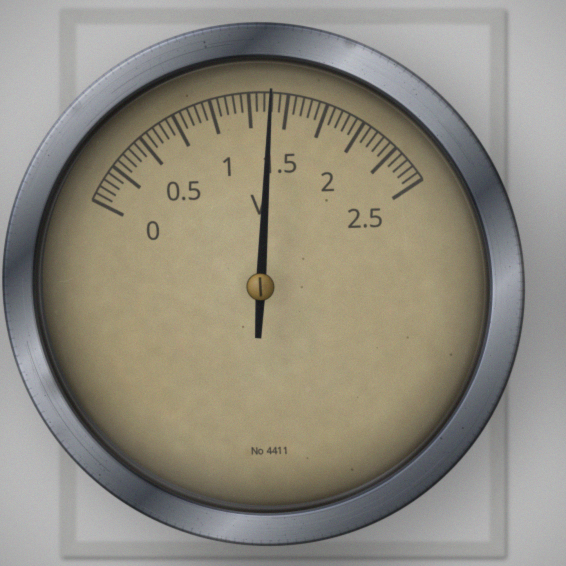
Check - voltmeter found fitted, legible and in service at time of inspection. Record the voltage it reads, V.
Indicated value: 1.4 V
